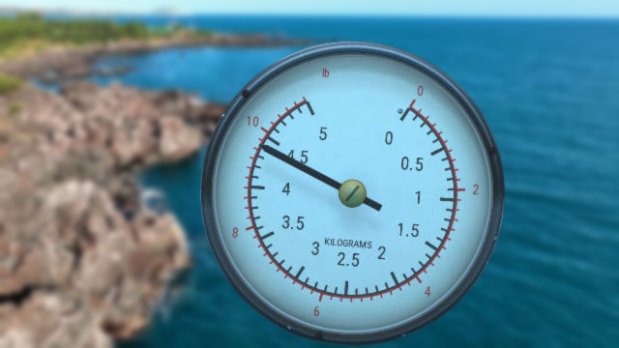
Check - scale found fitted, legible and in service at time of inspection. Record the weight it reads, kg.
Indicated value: 4.4 kg
